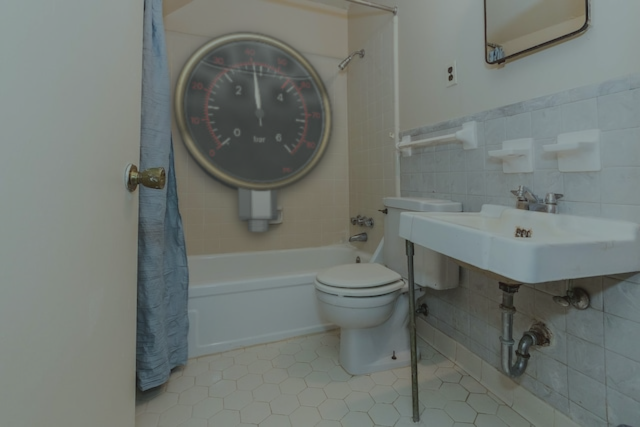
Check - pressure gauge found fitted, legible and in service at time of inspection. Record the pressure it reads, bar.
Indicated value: 2.8 bar
